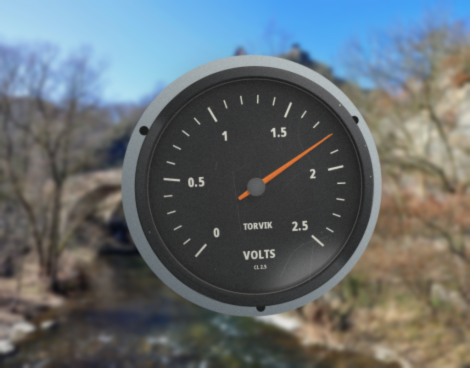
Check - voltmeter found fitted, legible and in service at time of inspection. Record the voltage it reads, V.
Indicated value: 1.8 V
